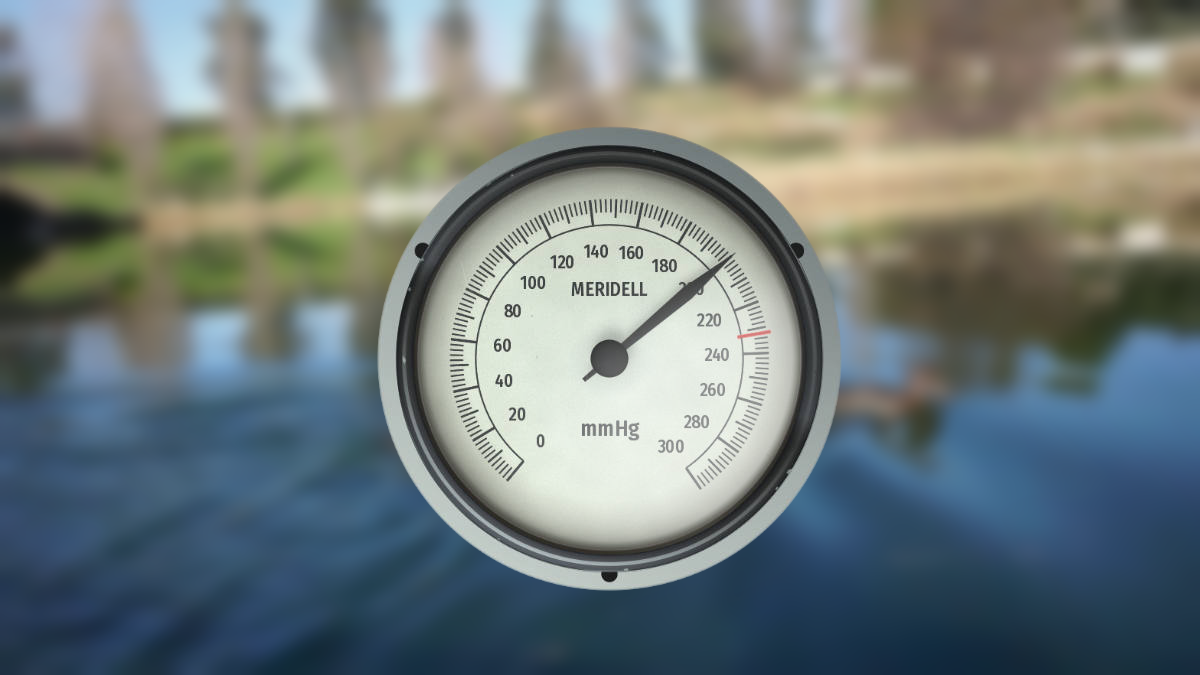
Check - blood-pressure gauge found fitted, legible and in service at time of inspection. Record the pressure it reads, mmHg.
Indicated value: 200 mmHg
